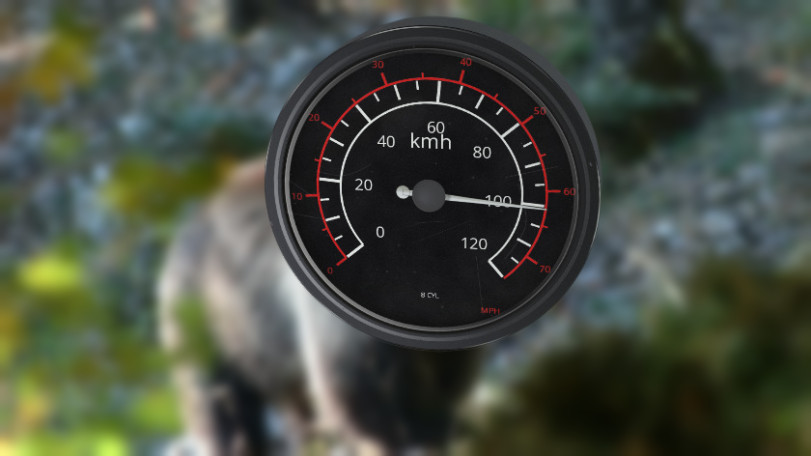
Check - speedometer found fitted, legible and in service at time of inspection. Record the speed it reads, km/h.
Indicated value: 100 km/h
